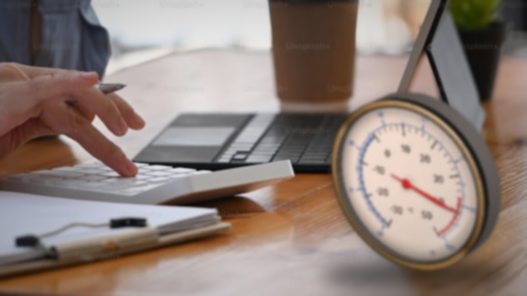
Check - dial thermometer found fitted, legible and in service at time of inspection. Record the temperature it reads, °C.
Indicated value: 40 °C
